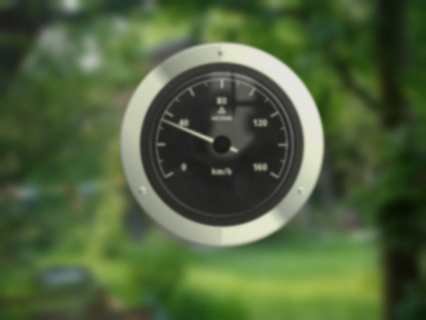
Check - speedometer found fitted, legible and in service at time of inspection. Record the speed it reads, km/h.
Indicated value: 35 km/h
